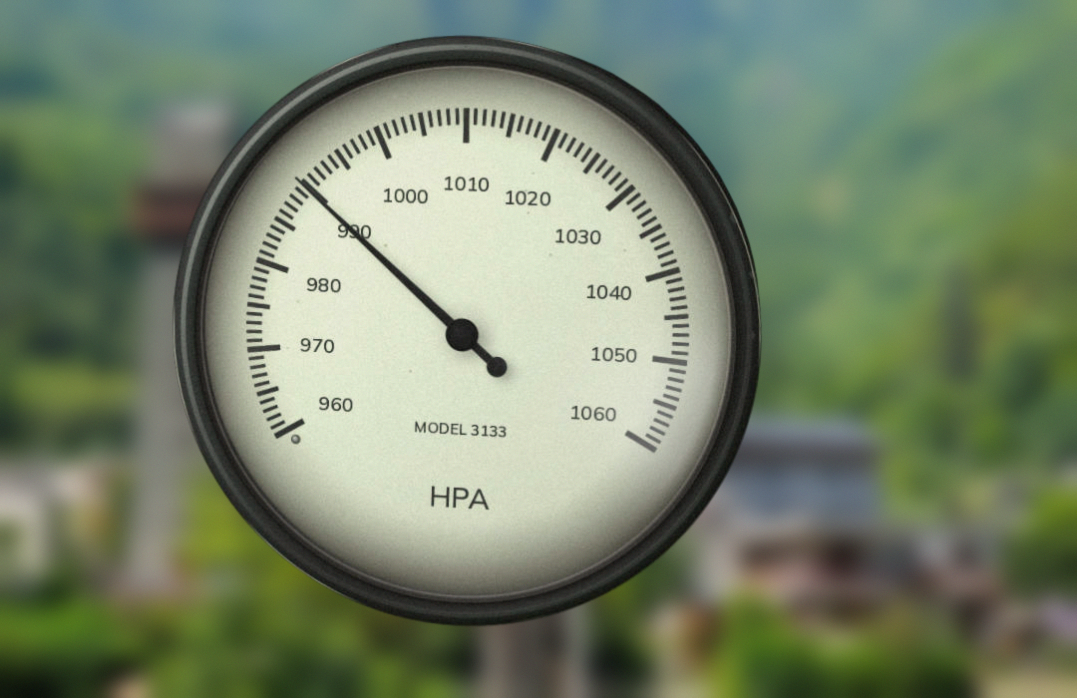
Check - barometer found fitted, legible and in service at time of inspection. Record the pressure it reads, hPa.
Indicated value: 990 hPa
